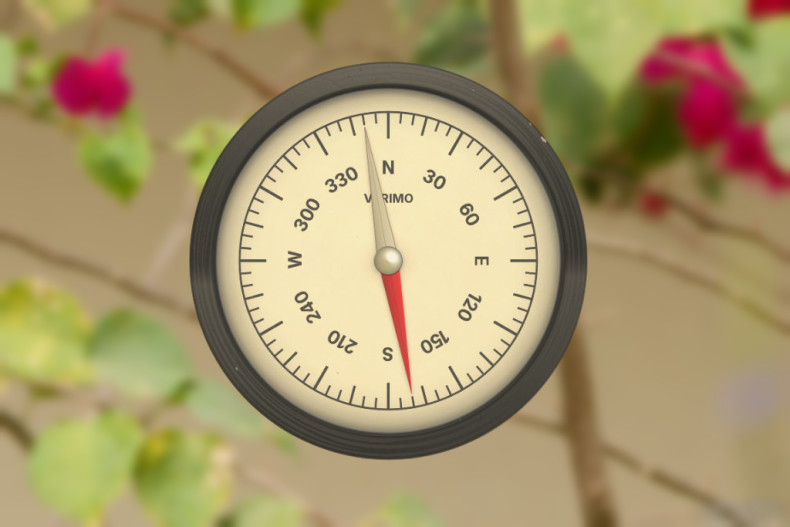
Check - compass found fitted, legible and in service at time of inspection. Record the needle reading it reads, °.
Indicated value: 170 °
